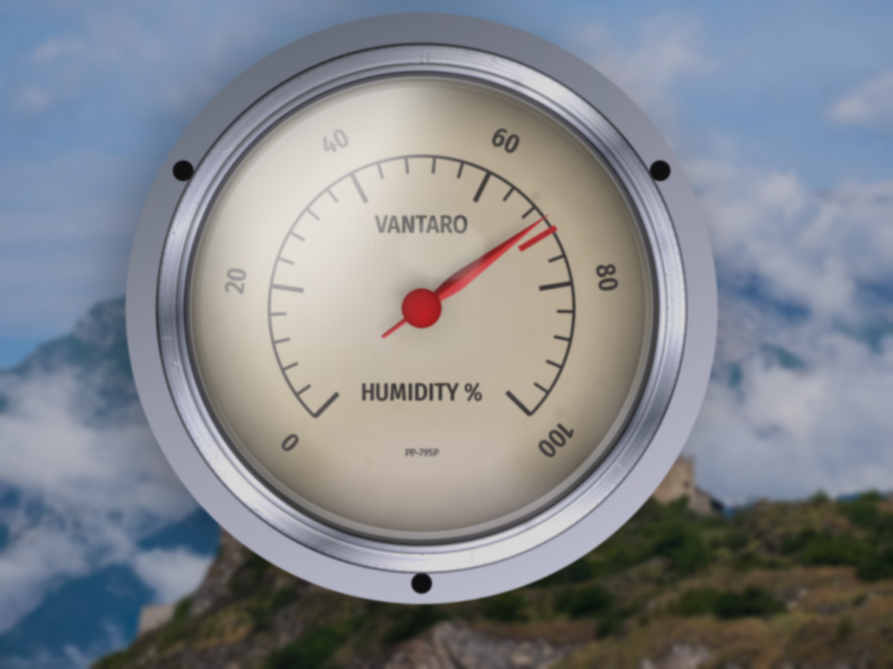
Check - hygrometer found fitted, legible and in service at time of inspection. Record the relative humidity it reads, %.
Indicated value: 70 %
